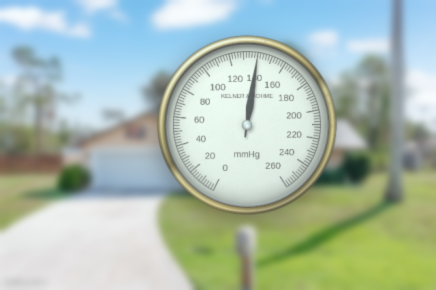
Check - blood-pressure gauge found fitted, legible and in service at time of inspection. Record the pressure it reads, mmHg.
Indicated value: 140 mmHg
